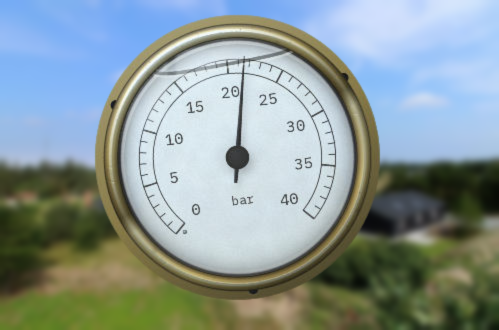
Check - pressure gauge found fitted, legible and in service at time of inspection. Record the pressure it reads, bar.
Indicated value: 21.5 bar
